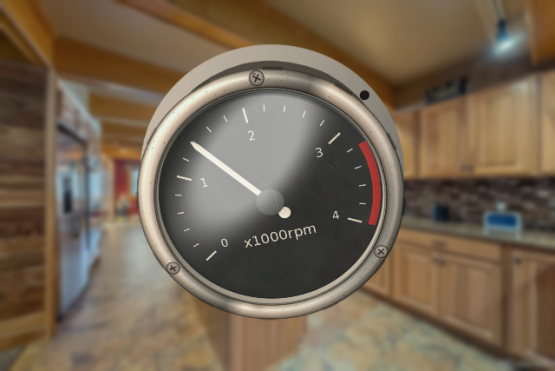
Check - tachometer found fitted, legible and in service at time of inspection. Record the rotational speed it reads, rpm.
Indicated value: 1400 rpm
